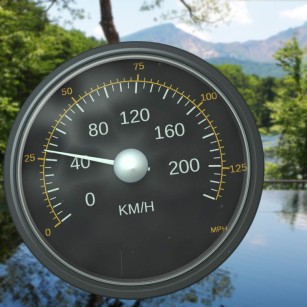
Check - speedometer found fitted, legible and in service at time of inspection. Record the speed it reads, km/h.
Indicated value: 45 km/h
